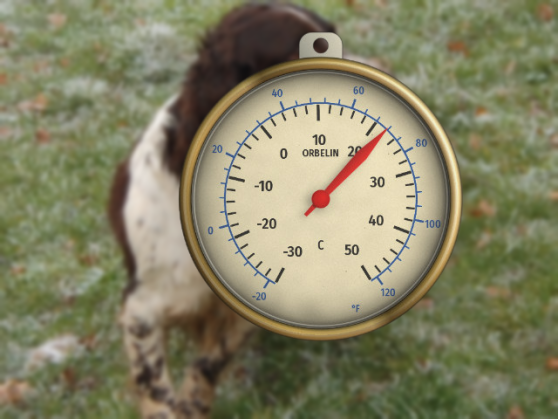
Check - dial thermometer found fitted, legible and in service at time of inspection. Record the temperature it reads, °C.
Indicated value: 22 °C
